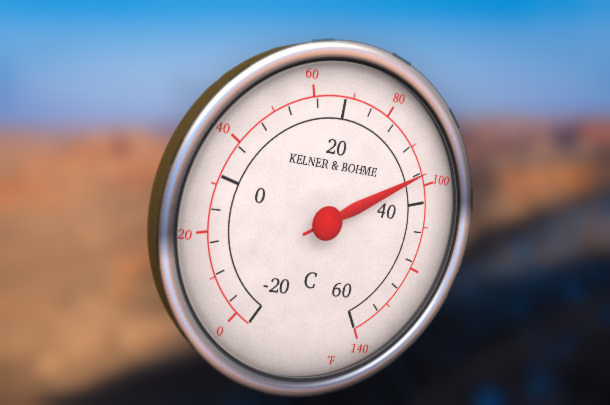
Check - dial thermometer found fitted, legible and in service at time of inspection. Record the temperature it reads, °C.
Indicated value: 36 °C
